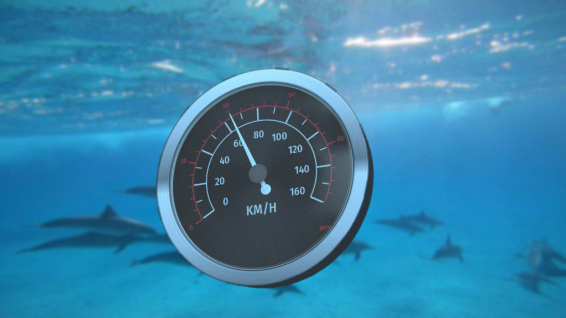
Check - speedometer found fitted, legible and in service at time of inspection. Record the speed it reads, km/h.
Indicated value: 65 km/h
